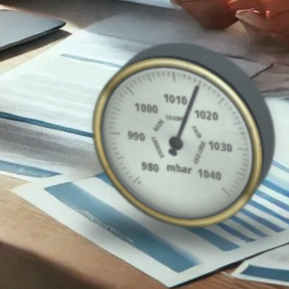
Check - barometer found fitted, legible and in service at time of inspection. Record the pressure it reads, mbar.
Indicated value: 1015 mbar
